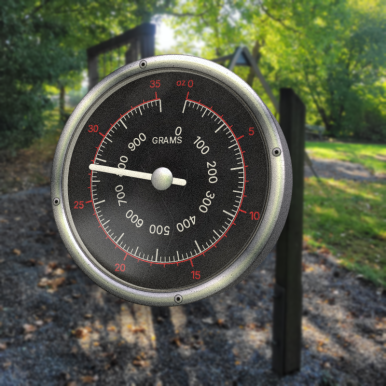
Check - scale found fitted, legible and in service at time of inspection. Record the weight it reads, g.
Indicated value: 780 g
